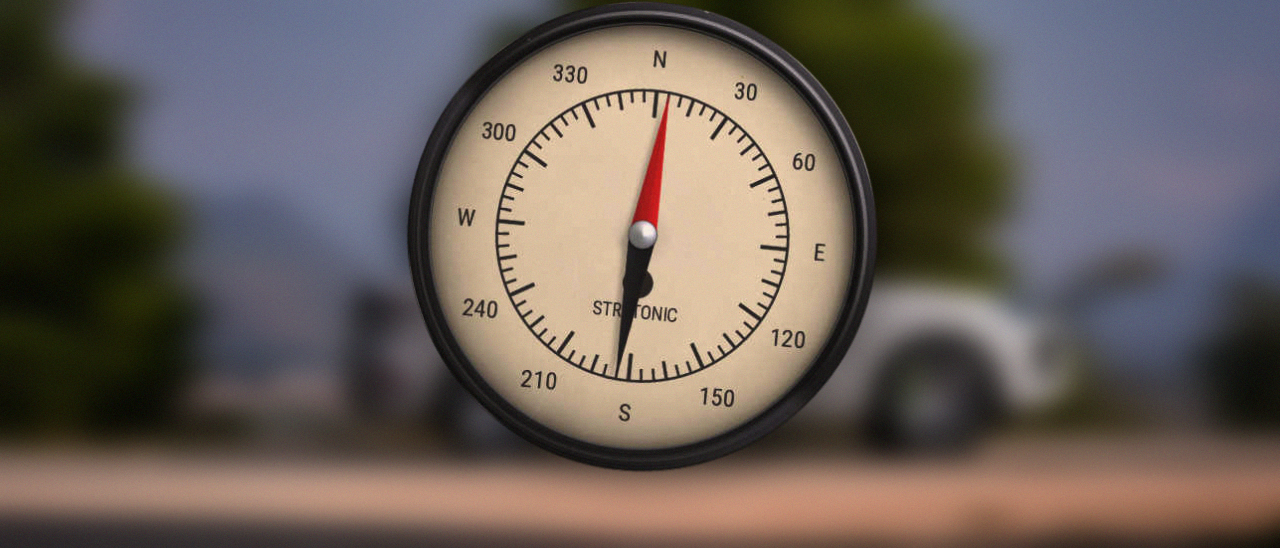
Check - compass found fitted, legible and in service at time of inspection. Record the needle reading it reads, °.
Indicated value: 5 °
